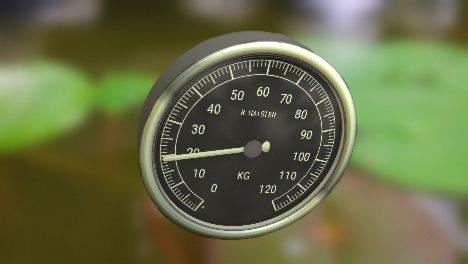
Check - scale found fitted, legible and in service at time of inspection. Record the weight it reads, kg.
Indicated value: 20 kg
